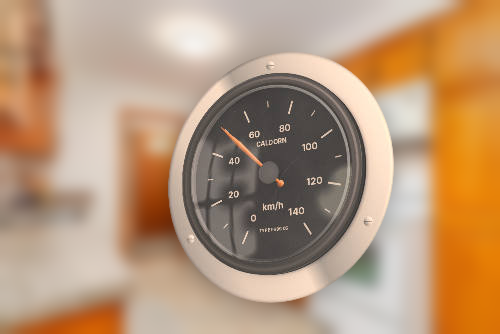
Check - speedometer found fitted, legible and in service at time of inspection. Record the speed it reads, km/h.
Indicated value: 50 km/h
